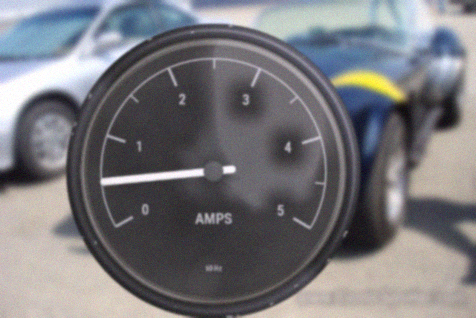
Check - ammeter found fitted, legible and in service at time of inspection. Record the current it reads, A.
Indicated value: 0.5 A
